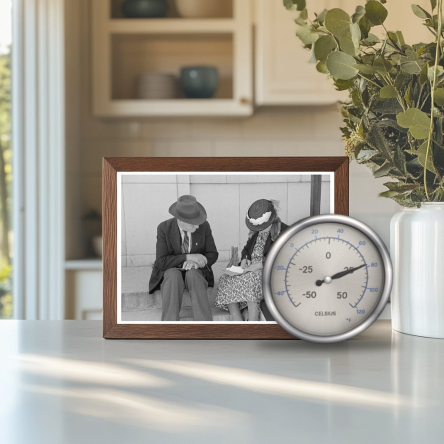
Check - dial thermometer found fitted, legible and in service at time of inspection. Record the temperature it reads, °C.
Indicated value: 25 °C
